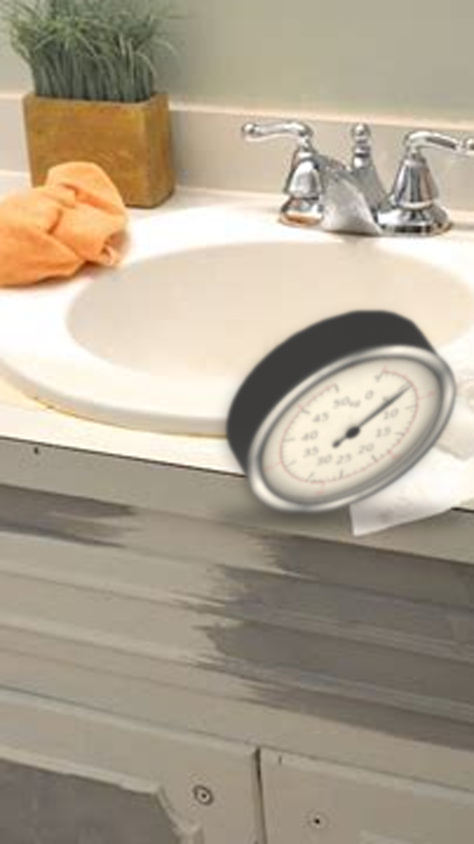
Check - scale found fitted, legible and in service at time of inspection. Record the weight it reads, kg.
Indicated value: 5 kg
